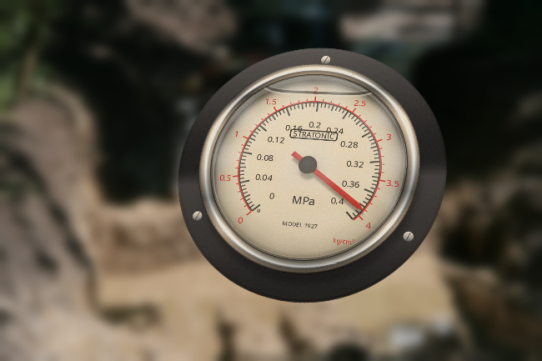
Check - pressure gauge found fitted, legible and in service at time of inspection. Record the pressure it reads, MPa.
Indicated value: 0.385 MPa
